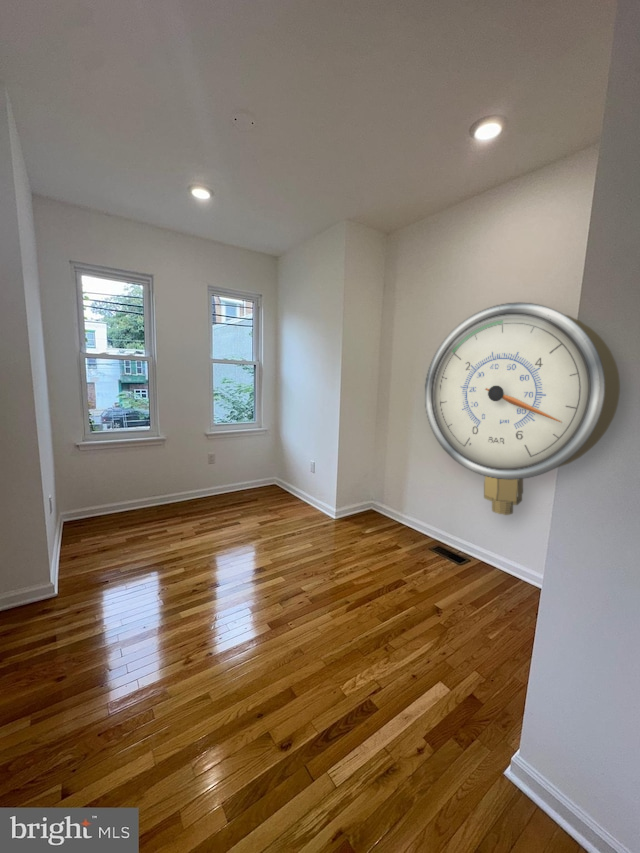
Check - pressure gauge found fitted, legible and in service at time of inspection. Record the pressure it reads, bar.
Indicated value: 5.25 bar
